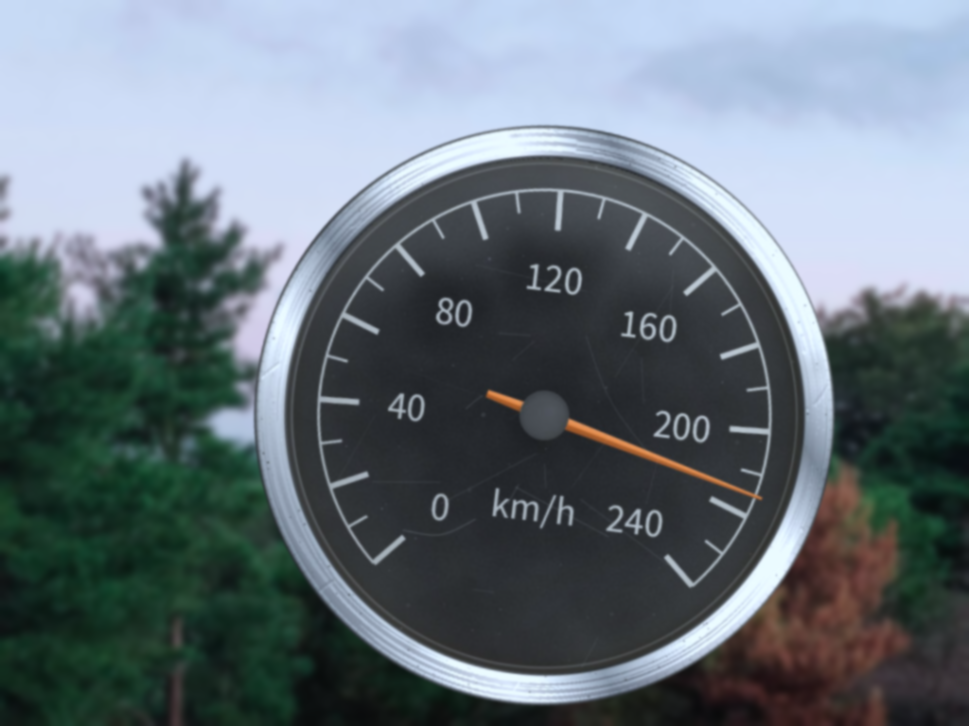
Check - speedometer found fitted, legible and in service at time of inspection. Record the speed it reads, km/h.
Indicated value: 215 km/h
